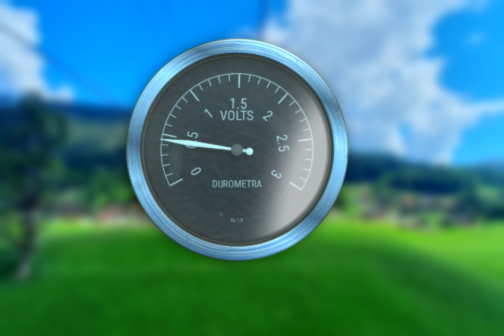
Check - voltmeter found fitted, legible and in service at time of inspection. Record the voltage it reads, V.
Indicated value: 0.45 V
